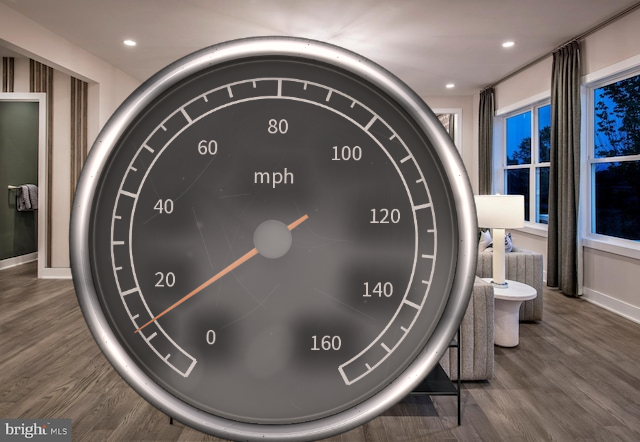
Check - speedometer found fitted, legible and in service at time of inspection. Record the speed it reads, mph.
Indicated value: 12.5 mph
